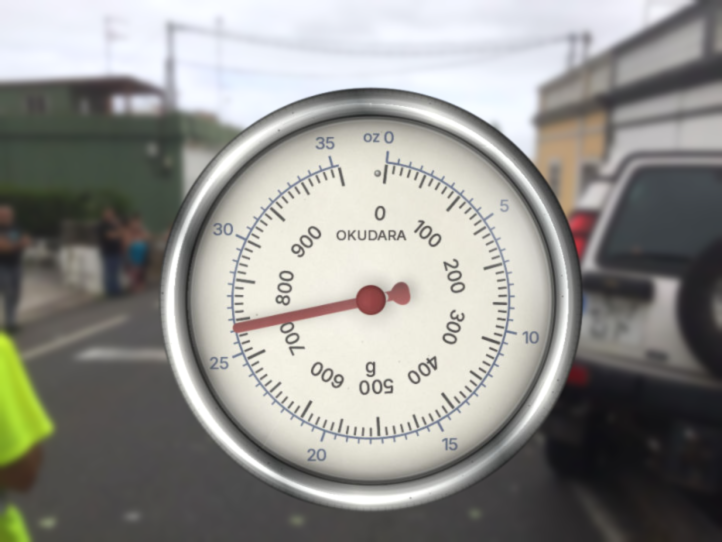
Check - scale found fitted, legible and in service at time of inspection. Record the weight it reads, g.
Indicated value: 740 g
